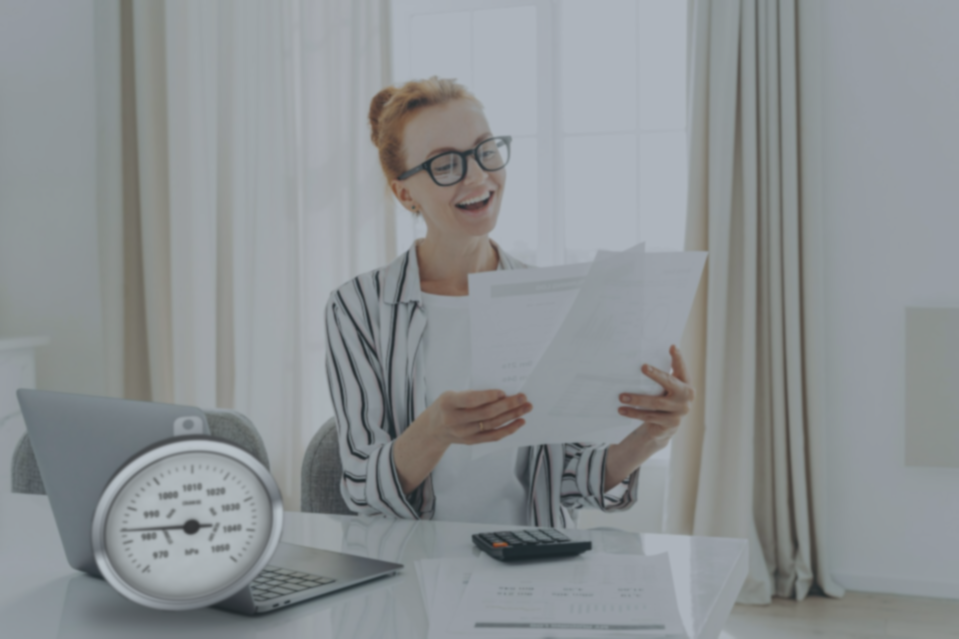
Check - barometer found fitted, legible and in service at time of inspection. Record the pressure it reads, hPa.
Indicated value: 984 hPa
